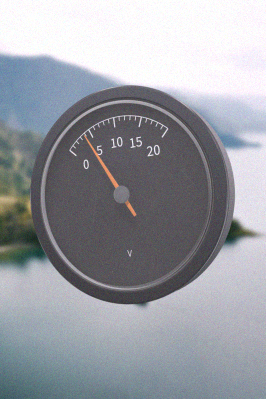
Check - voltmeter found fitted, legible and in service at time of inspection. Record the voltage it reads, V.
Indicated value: 4 V
